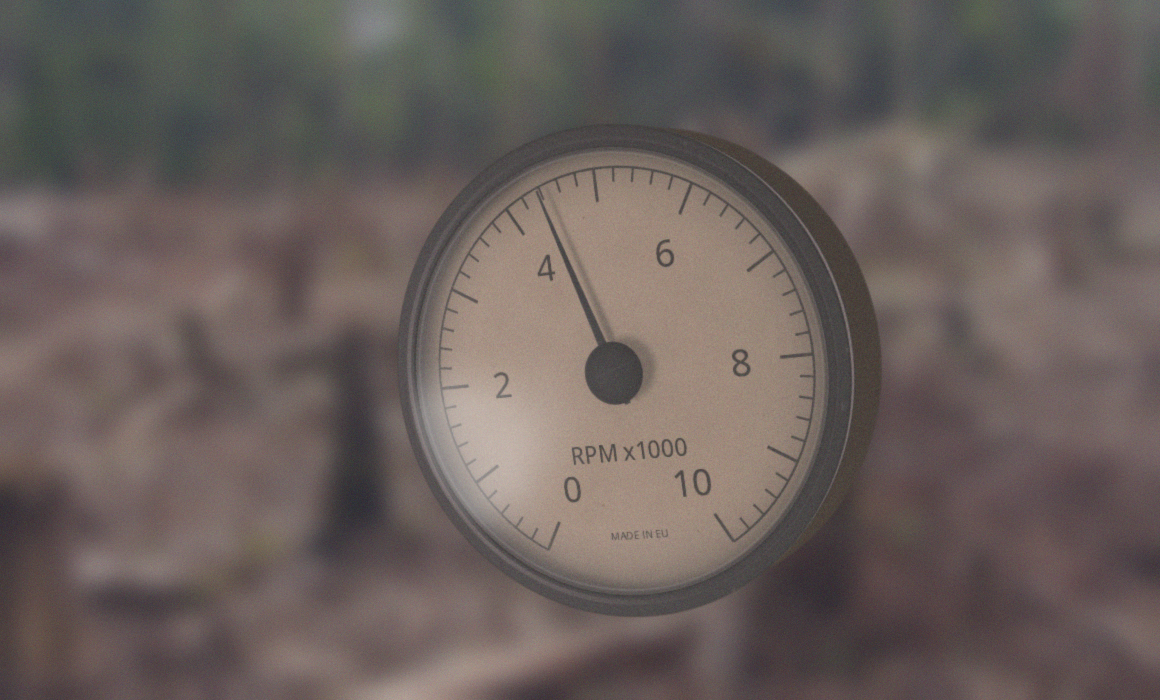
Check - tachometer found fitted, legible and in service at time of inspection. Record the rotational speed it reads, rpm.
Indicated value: 4400 rpm
